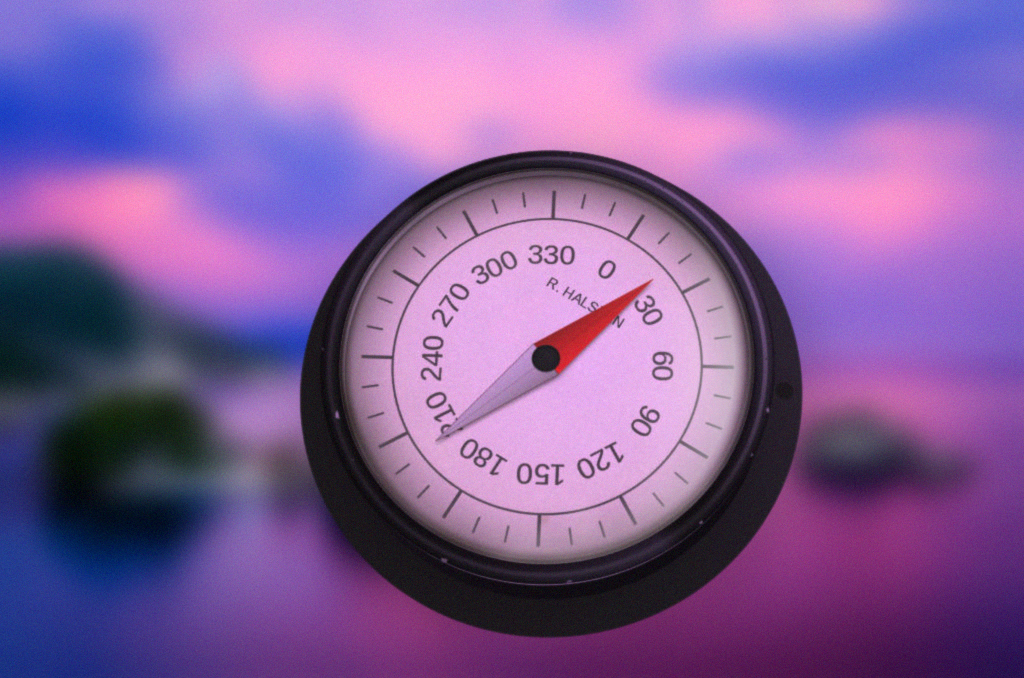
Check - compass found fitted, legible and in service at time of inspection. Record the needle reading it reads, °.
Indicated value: 20 °
